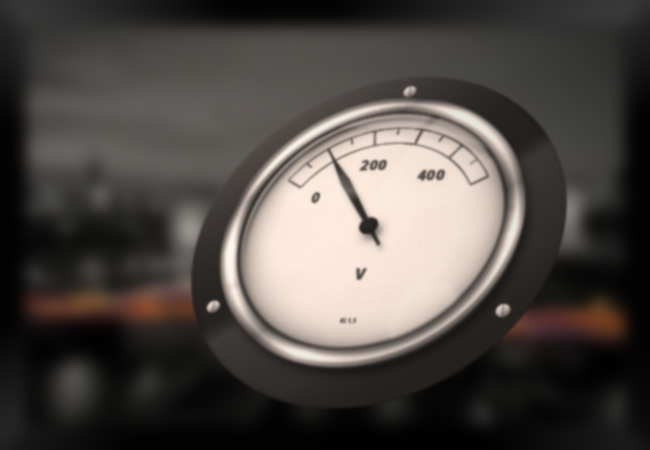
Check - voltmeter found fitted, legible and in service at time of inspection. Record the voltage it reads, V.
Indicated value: 100 V
